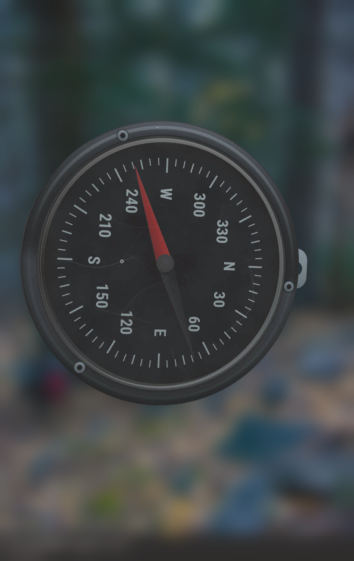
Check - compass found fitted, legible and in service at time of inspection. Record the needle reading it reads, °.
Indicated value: 250 °
